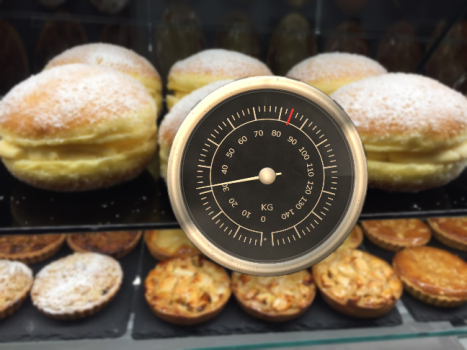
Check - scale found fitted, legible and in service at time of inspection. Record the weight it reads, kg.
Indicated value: 32 kg
